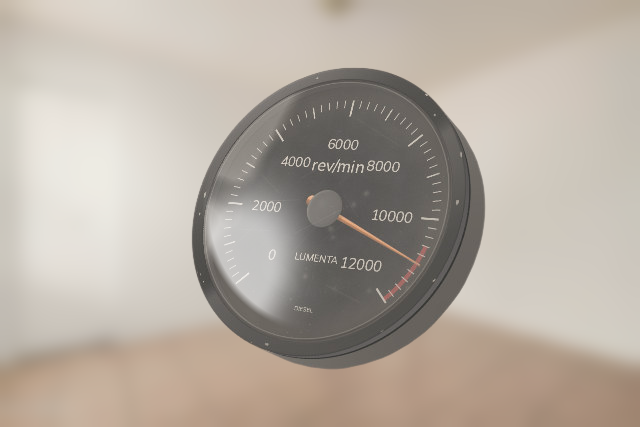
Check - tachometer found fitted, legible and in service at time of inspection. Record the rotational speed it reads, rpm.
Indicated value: 11000 rpm
